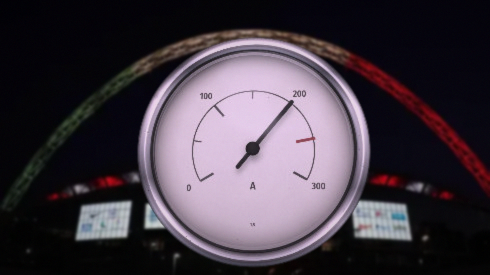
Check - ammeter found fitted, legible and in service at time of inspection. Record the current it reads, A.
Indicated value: 200 A
